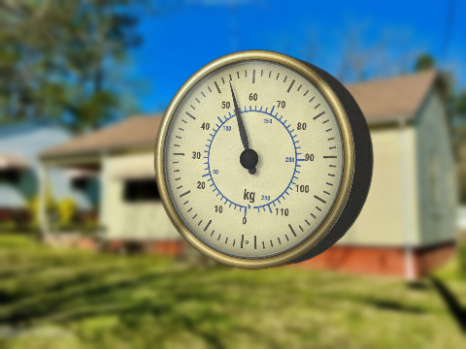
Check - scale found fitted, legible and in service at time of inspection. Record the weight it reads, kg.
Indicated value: 54 kg
